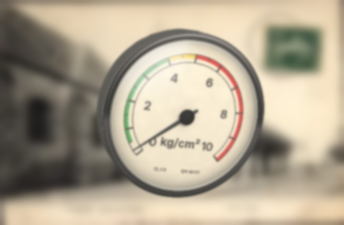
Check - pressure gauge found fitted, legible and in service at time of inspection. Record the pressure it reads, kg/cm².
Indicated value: 0.25 kg/cm²
